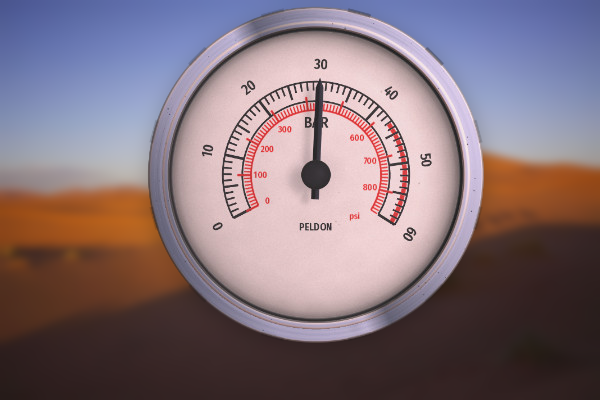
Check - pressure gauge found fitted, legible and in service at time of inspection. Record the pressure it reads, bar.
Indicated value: 30 bar
